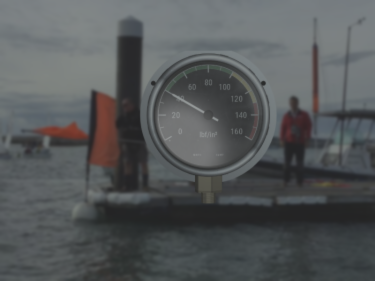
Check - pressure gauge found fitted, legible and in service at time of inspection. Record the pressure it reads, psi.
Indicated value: 40 psi
